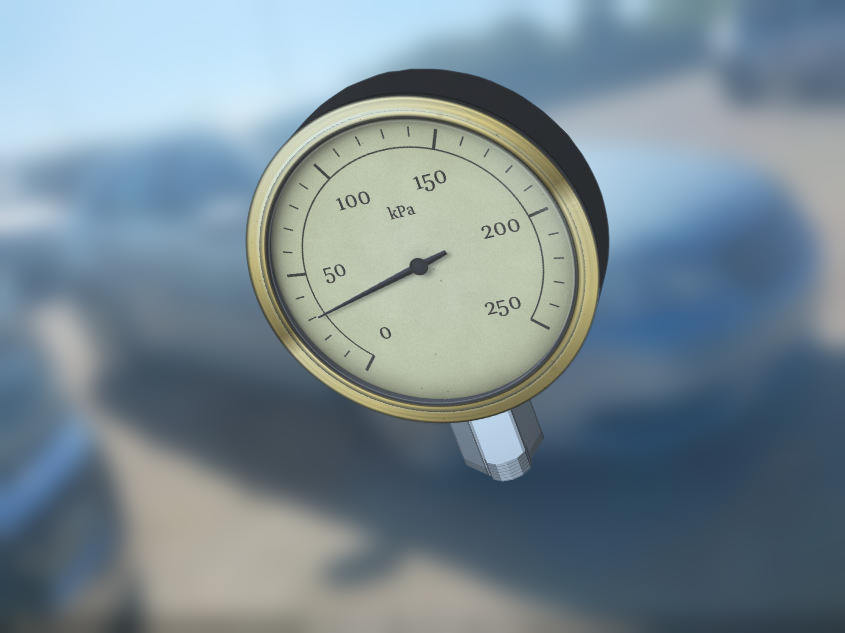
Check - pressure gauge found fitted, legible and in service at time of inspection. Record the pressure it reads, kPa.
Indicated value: 30 kPa
